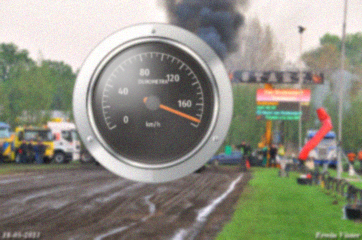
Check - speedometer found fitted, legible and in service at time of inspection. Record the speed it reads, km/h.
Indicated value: 175 km/h
